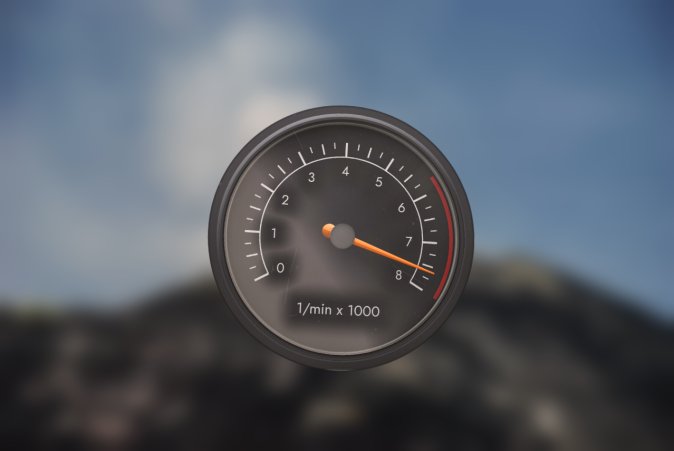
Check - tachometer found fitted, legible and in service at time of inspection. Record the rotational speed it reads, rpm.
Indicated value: 7625 rpm
